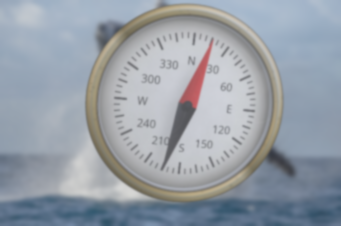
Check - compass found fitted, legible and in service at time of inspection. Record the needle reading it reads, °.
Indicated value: 15 °
